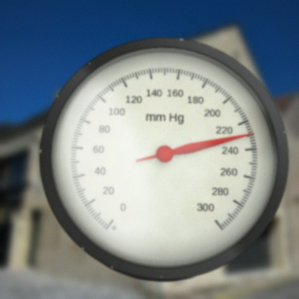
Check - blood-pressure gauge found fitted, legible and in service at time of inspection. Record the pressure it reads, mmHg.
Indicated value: 230 mmHg
